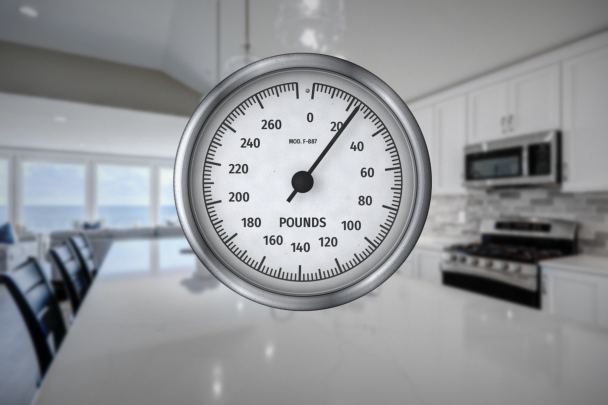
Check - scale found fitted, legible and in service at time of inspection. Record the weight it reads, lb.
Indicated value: 24 lb
